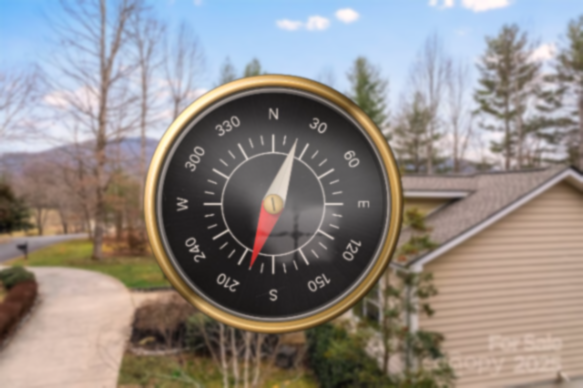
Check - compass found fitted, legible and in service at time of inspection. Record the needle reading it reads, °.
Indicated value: 200 °
